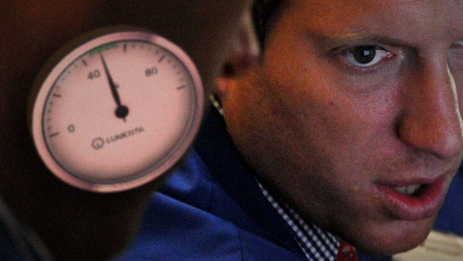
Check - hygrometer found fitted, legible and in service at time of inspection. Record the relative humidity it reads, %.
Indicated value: 48 %
